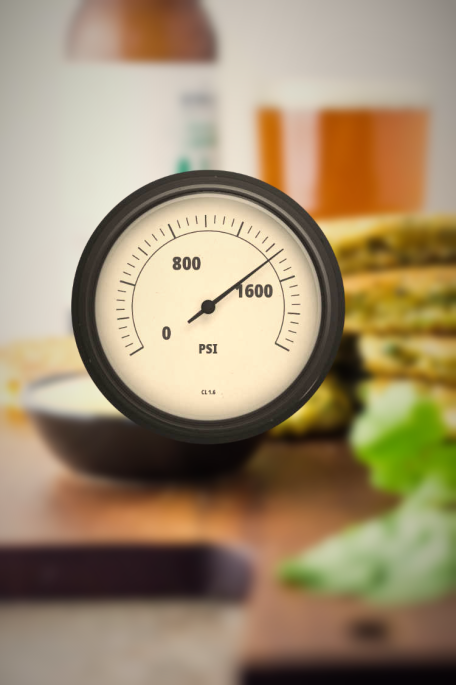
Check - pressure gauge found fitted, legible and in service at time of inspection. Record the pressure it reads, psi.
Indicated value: 1450 psi
